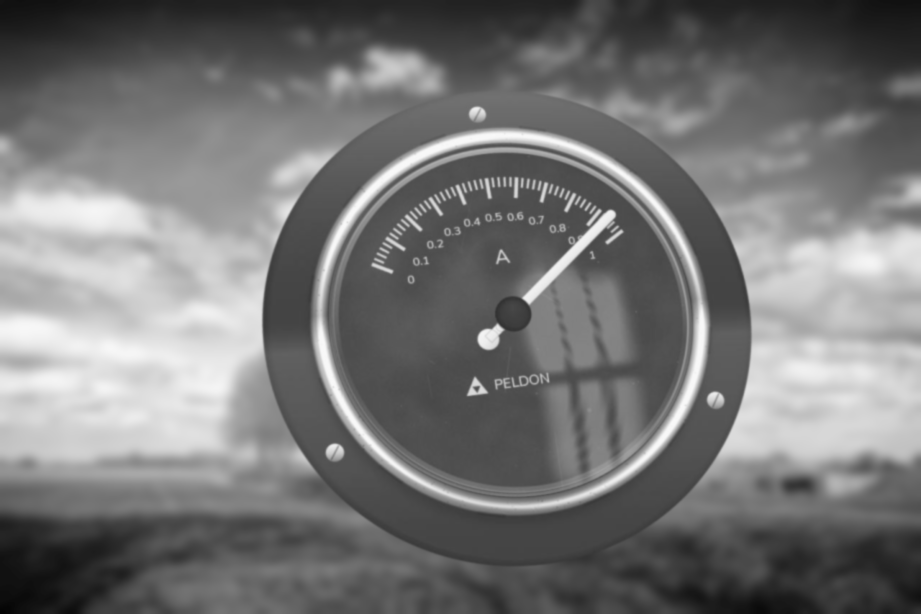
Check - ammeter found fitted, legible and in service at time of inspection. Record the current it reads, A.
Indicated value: 0.94 A
